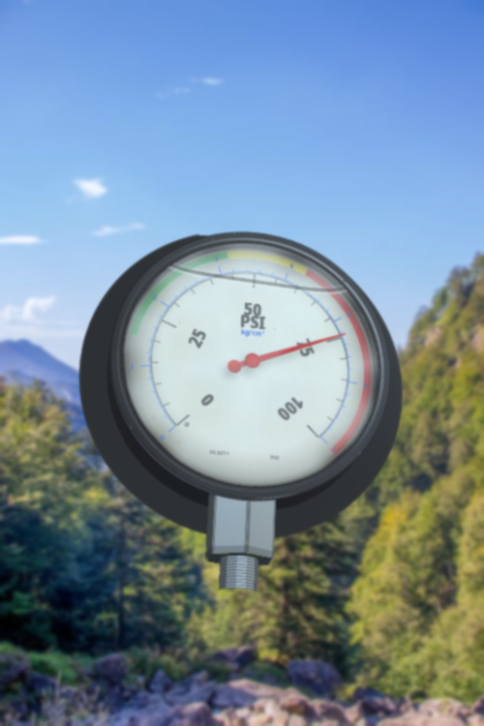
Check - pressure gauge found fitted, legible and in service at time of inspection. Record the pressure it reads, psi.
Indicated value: 75 psi
